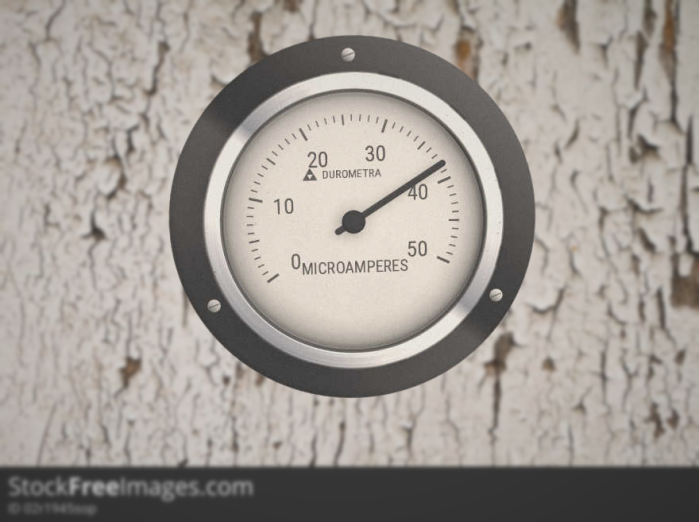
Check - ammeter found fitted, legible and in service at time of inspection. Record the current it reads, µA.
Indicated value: 38 µA
